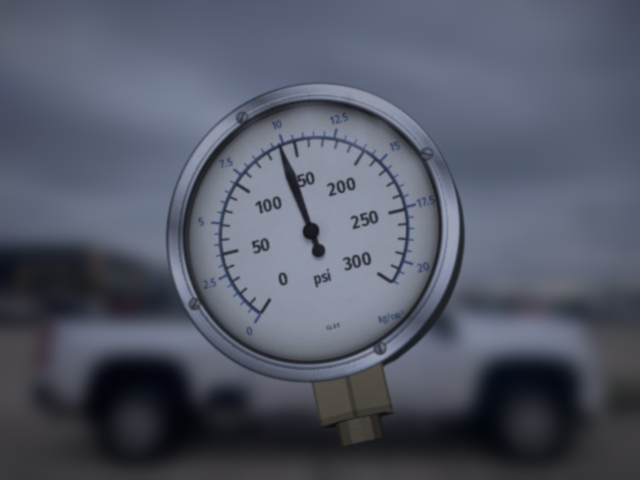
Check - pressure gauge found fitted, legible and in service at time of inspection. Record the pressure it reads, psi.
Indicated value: 140 psi
